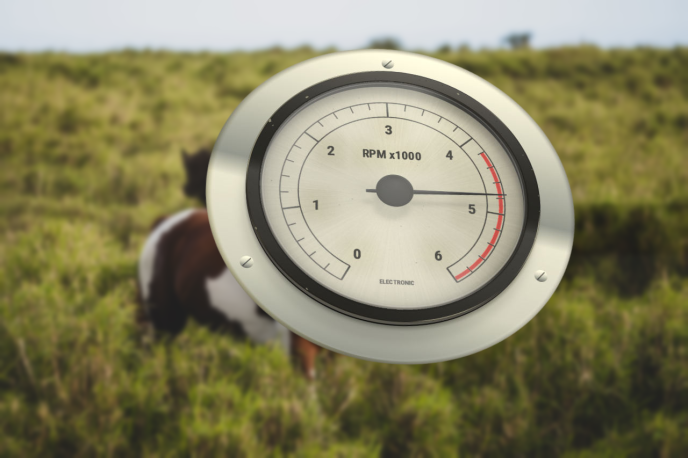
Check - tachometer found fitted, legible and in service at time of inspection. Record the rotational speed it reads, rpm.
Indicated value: 4800 rpm
